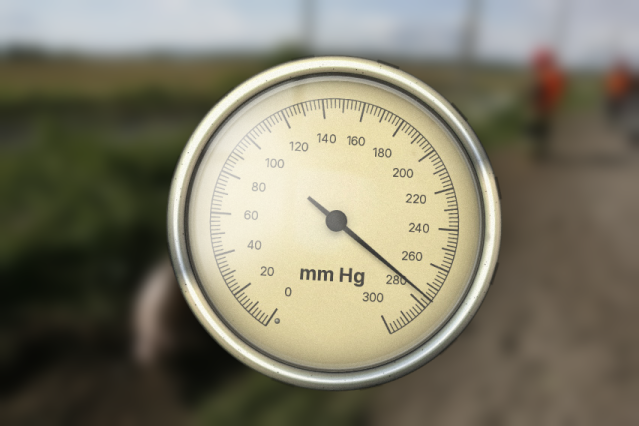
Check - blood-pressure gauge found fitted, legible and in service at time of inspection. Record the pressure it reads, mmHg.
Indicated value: 276 mmHg
